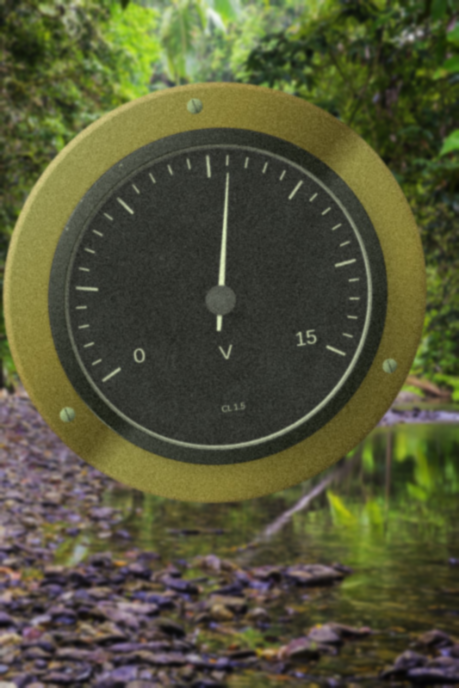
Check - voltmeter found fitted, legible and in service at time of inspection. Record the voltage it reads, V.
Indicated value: 8 V
